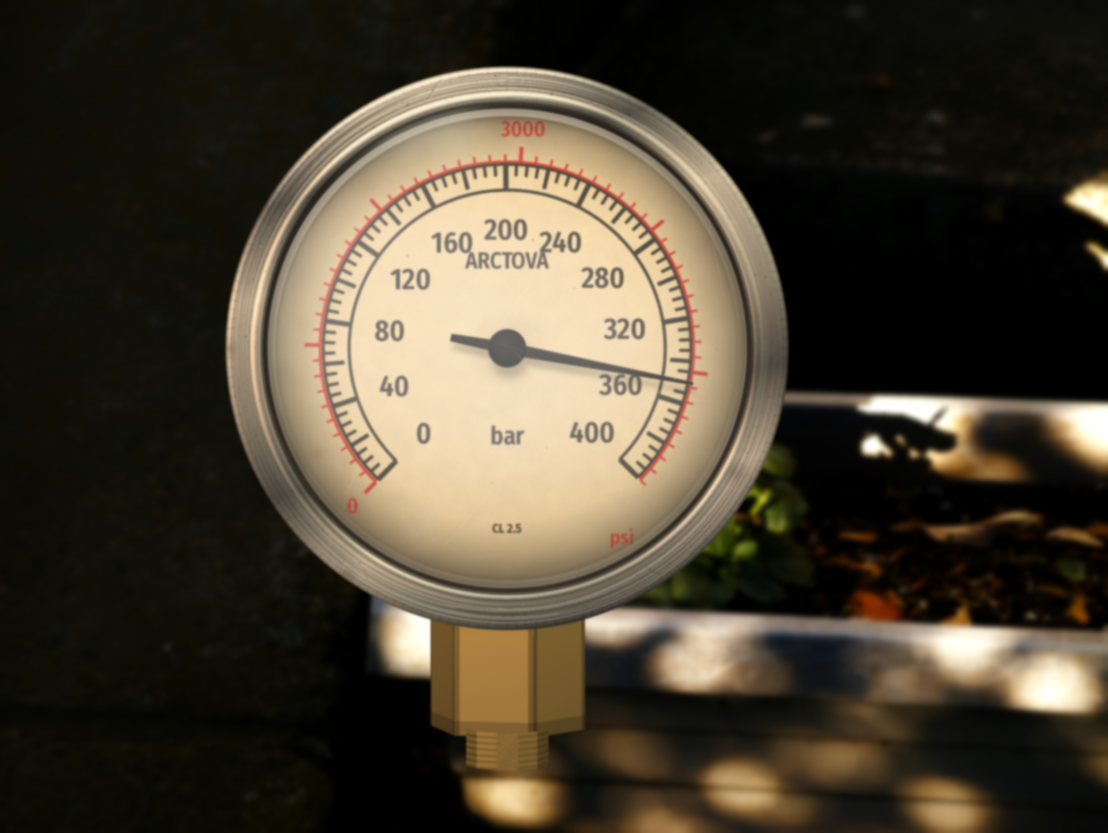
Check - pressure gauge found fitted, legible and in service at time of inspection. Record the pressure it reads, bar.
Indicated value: 350 bar
